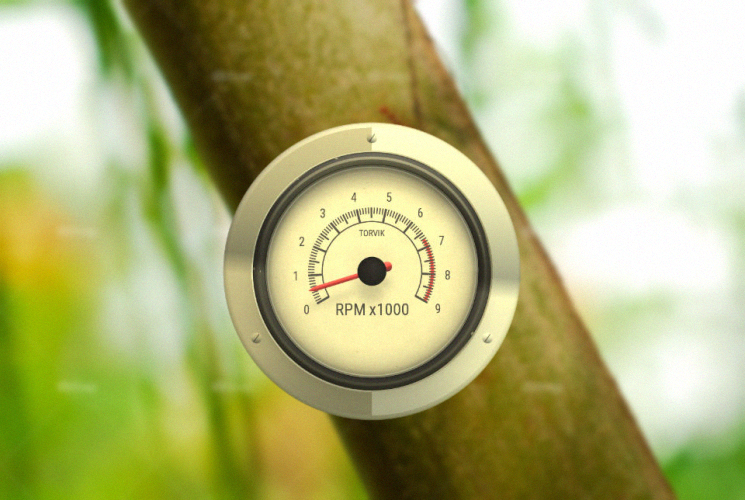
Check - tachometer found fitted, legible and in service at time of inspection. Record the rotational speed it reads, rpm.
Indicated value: 500 rpm
